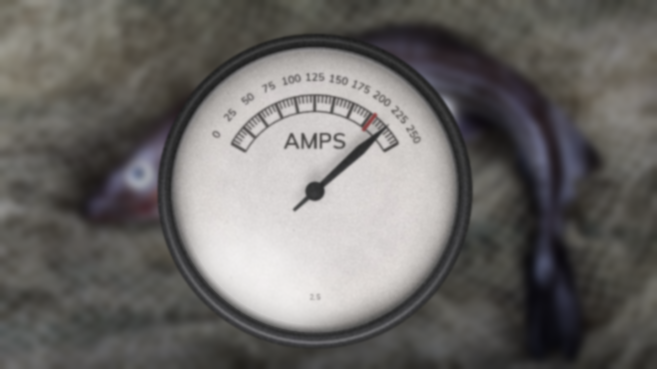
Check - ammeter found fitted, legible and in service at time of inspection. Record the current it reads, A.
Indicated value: 225 A
